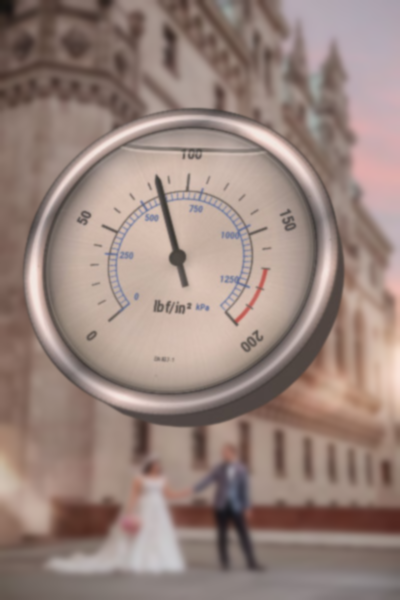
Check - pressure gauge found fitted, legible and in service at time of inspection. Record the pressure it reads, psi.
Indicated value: 85 psi
